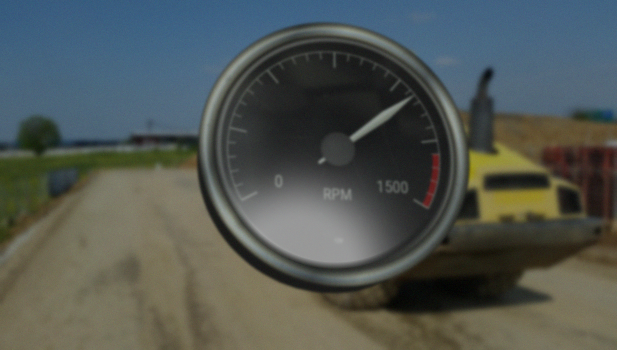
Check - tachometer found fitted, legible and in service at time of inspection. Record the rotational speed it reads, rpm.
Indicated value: 1075 rpm
